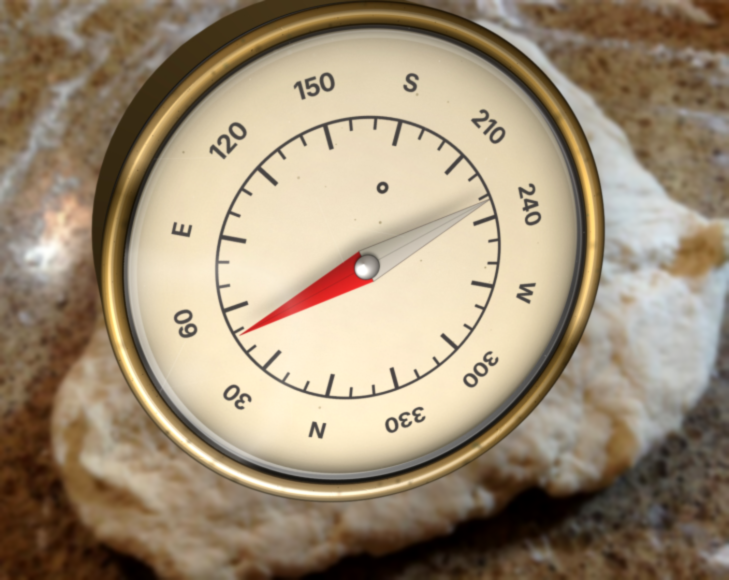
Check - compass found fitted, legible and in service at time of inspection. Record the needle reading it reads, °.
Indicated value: 50 °
